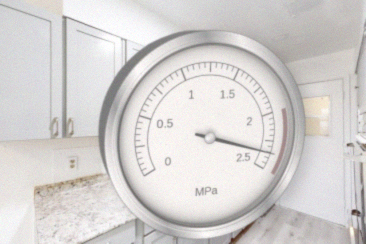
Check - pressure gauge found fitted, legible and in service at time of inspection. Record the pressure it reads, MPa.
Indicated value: 2.35 MPa
